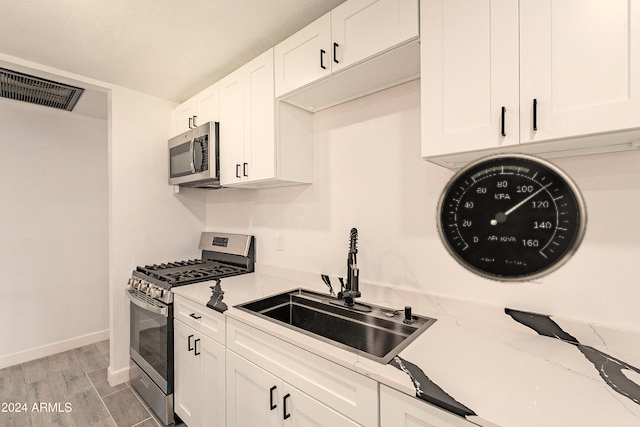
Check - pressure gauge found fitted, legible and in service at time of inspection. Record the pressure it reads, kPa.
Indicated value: 110 kPa
